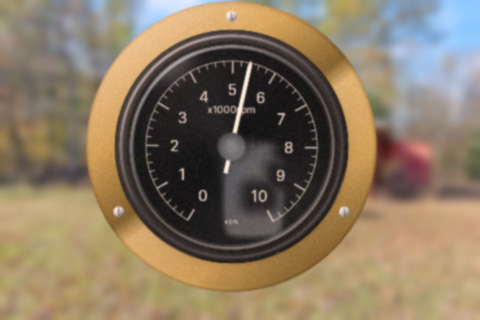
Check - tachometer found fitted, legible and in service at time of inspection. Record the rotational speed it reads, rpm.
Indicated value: 5400 rpm
